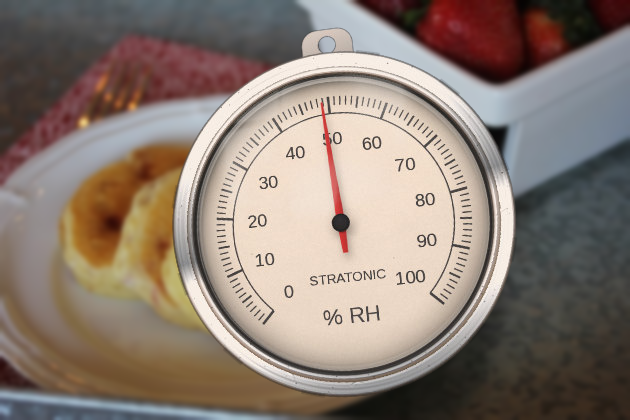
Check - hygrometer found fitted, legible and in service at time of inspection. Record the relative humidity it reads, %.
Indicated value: 49 %
